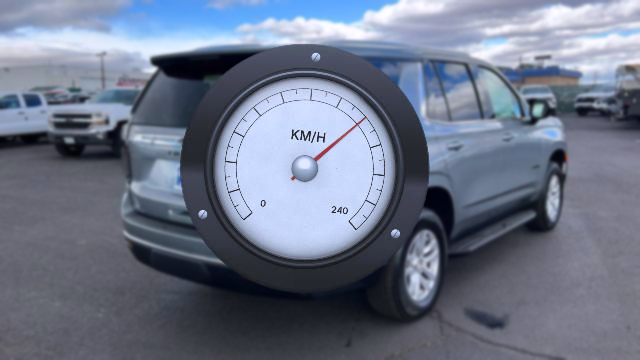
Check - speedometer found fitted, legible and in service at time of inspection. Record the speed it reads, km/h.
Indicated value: 160 km/h
